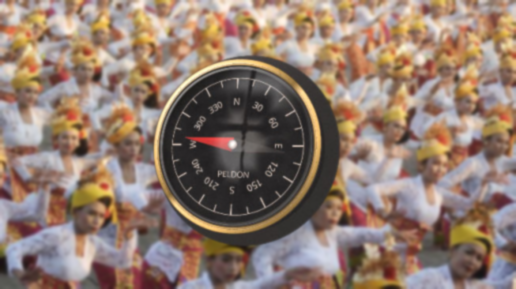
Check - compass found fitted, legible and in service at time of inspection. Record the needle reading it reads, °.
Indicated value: 277.5 °
